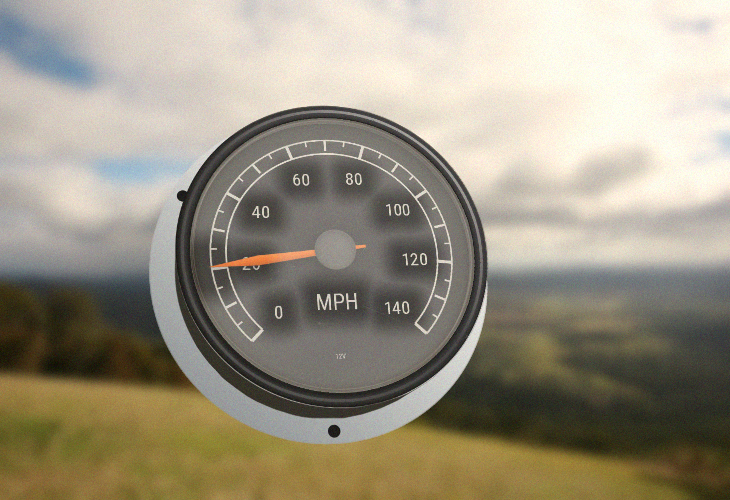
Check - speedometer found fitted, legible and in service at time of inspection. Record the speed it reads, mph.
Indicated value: 20 mph
